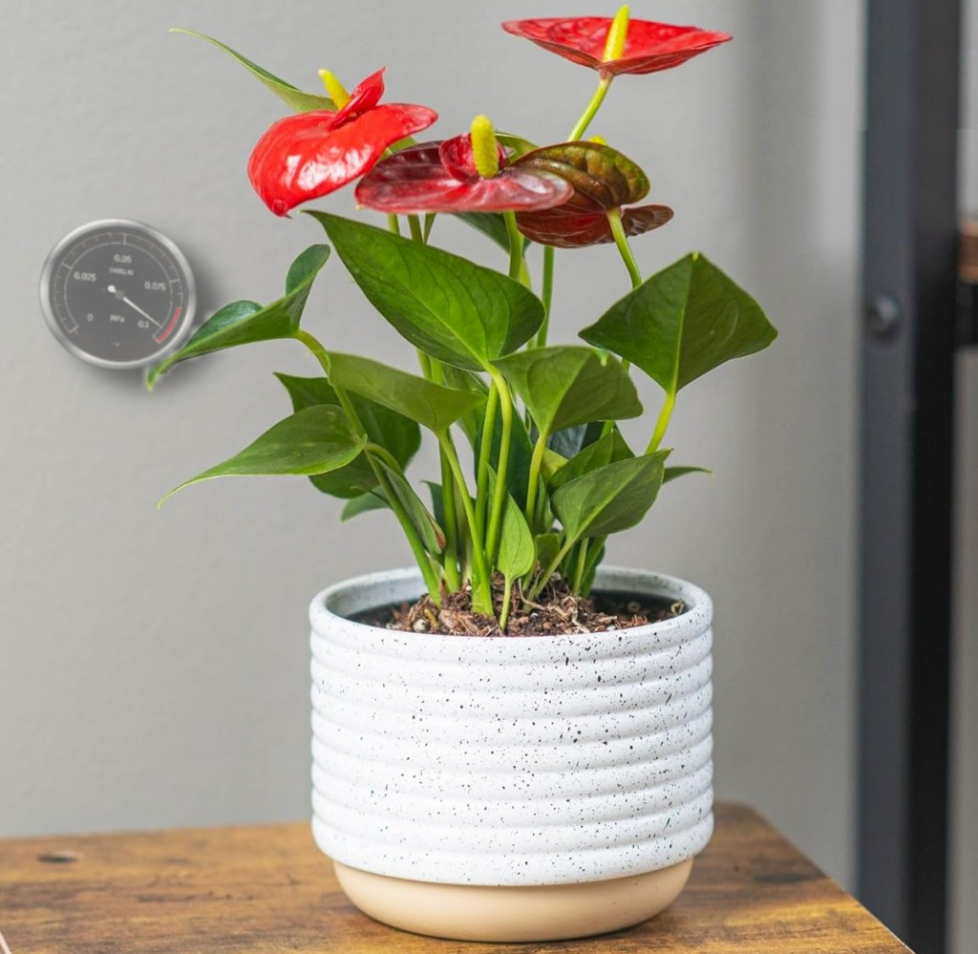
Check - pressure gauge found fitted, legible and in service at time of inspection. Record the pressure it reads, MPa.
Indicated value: 0.095 MPa
